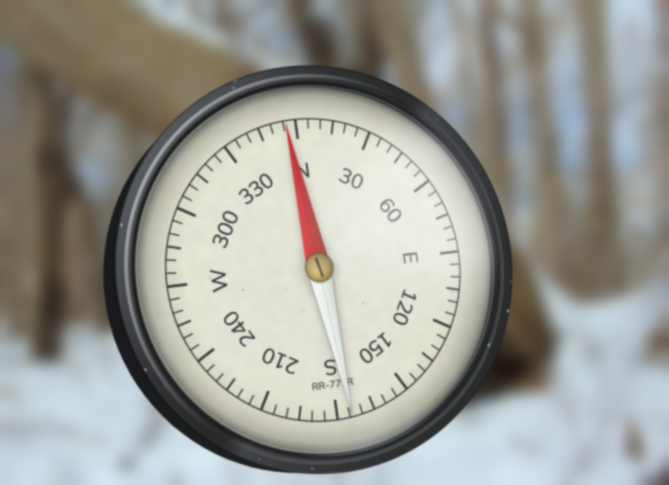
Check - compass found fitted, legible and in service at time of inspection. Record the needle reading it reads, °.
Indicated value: 355 °
